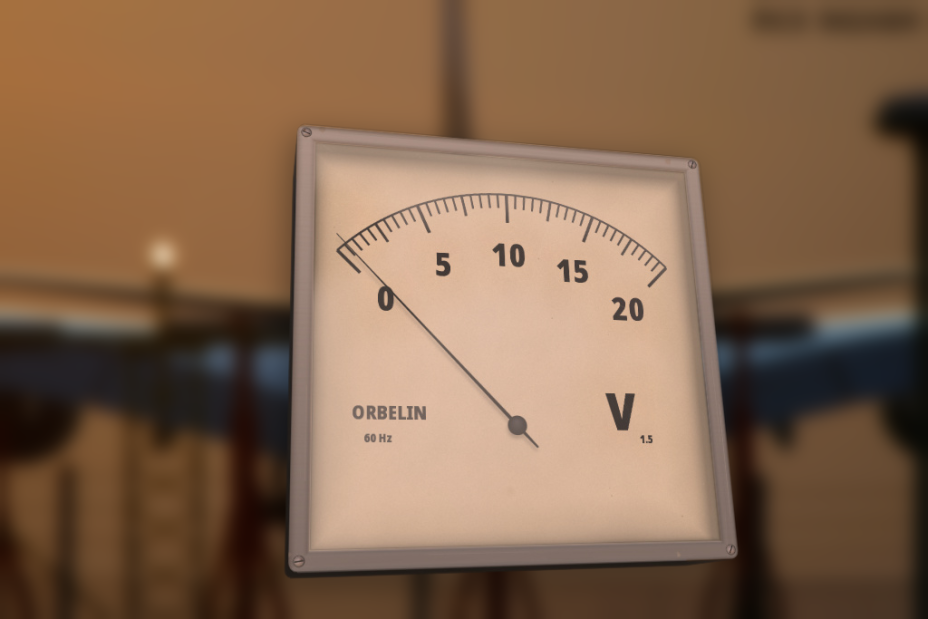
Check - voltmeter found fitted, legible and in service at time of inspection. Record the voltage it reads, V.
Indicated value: 0.5 V
